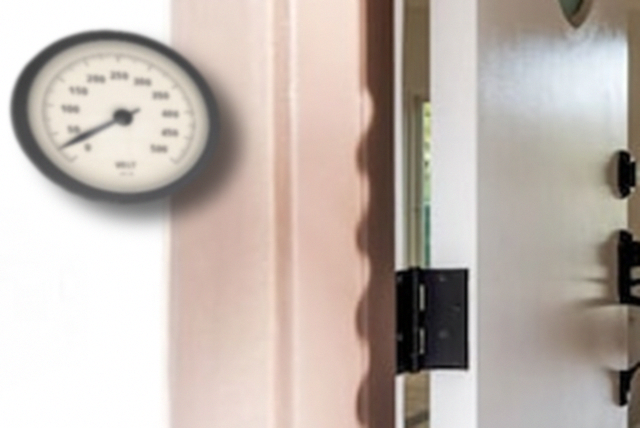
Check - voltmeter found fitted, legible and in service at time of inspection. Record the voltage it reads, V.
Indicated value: 25 V
